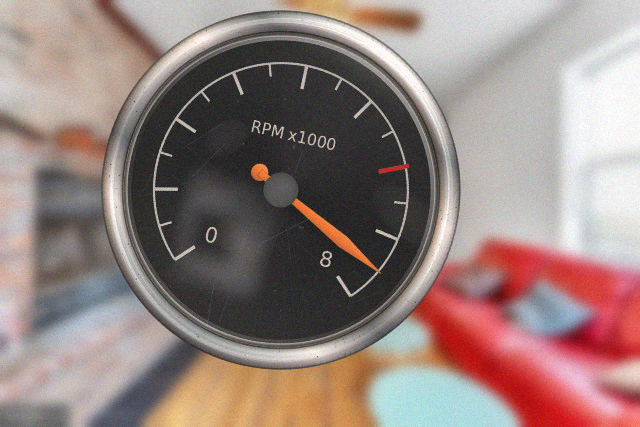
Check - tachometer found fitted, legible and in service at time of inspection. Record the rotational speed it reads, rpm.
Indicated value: 7500 rpm
